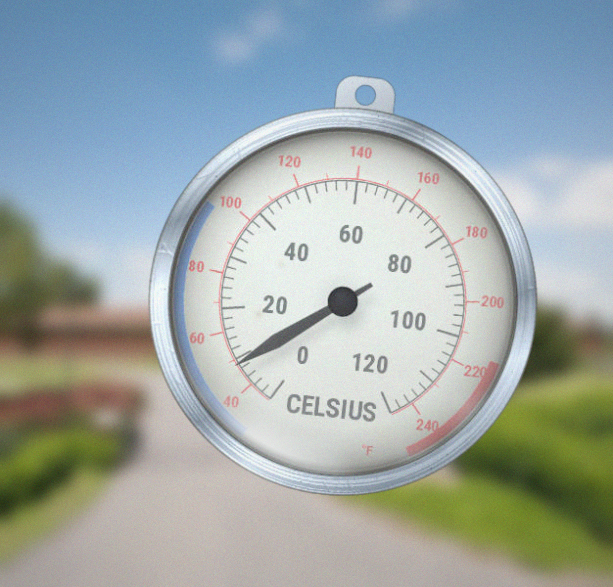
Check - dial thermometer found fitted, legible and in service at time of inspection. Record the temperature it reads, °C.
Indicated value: 9 °C
